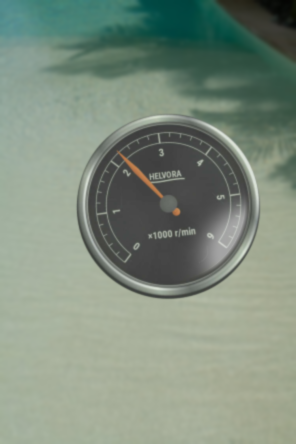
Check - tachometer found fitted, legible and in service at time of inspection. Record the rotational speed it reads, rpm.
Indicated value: 2200 rpm
